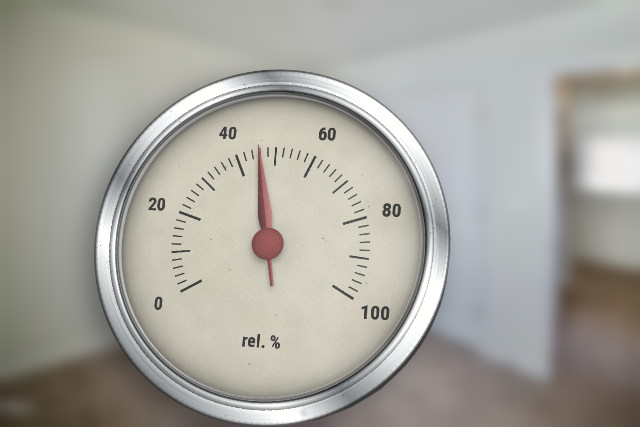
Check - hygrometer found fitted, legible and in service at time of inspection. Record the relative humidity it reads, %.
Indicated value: 46 %
